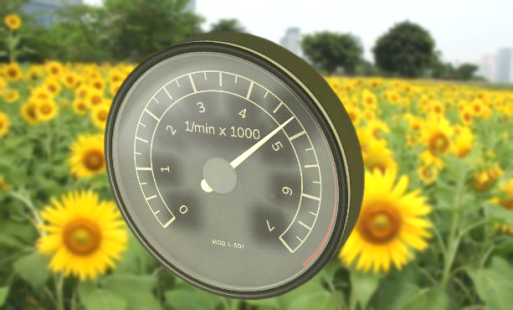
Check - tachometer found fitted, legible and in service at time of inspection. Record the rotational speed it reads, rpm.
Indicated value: 4750 rpm
